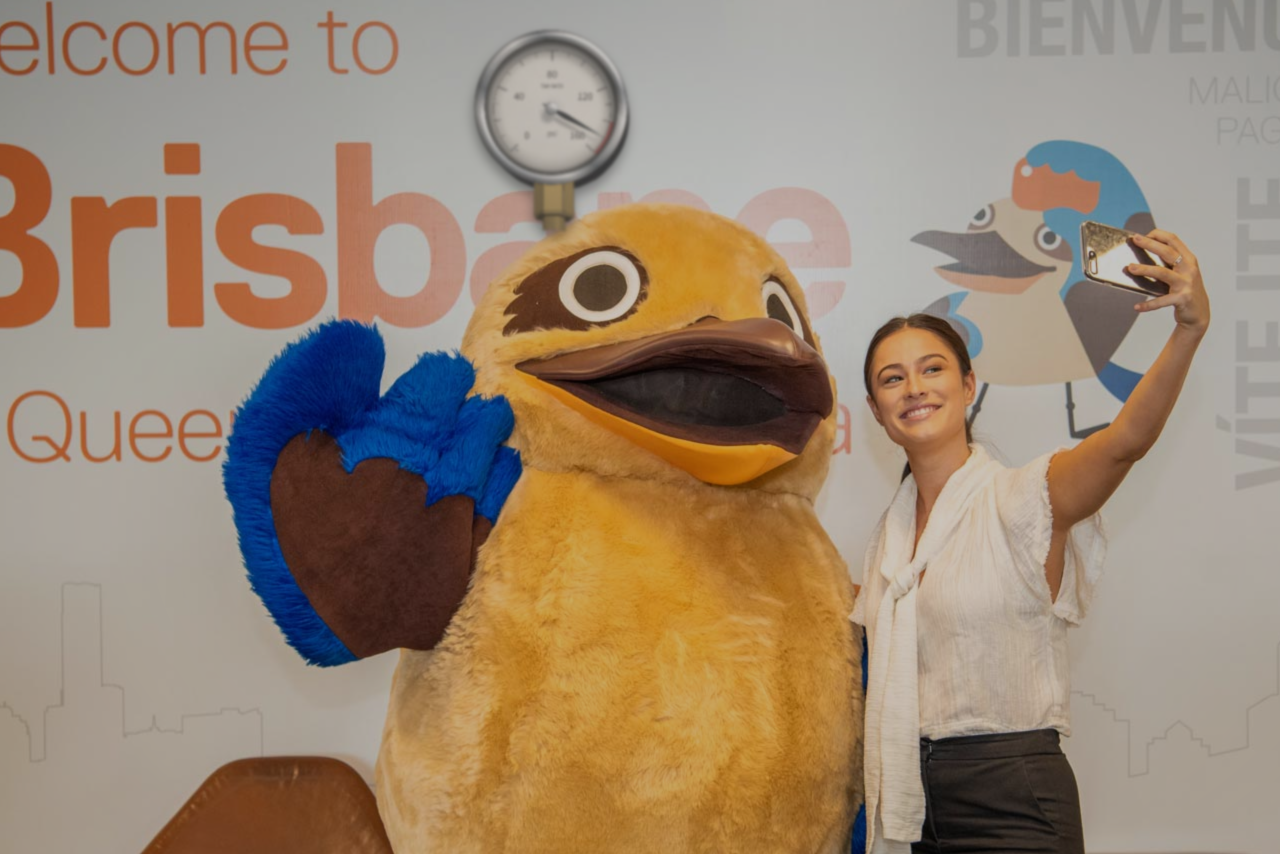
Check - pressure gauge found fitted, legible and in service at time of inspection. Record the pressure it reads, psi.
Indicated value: 150 psi
